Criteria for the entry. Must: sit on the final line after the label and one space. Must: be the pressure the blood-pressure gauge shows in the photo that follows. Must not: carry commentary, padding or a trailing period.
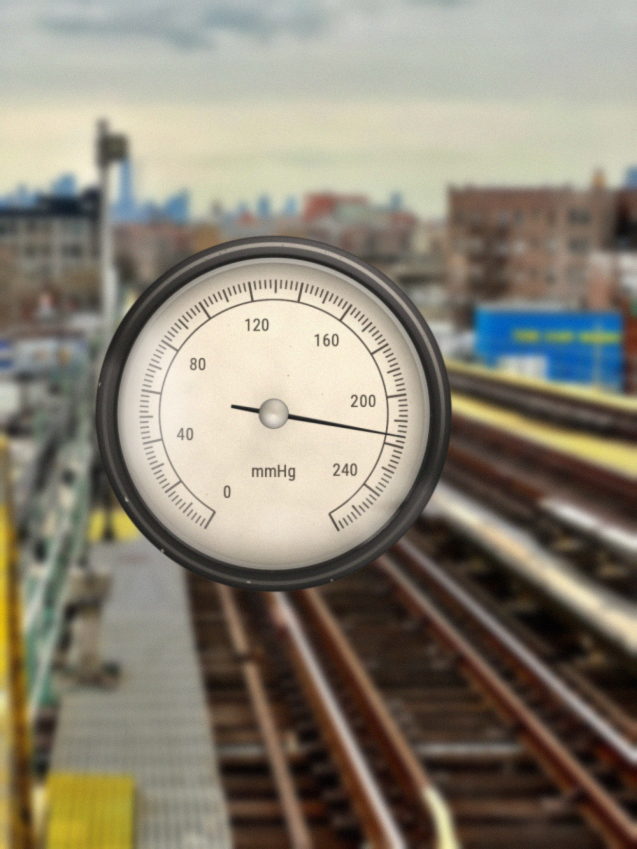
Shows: 216 mmHg
